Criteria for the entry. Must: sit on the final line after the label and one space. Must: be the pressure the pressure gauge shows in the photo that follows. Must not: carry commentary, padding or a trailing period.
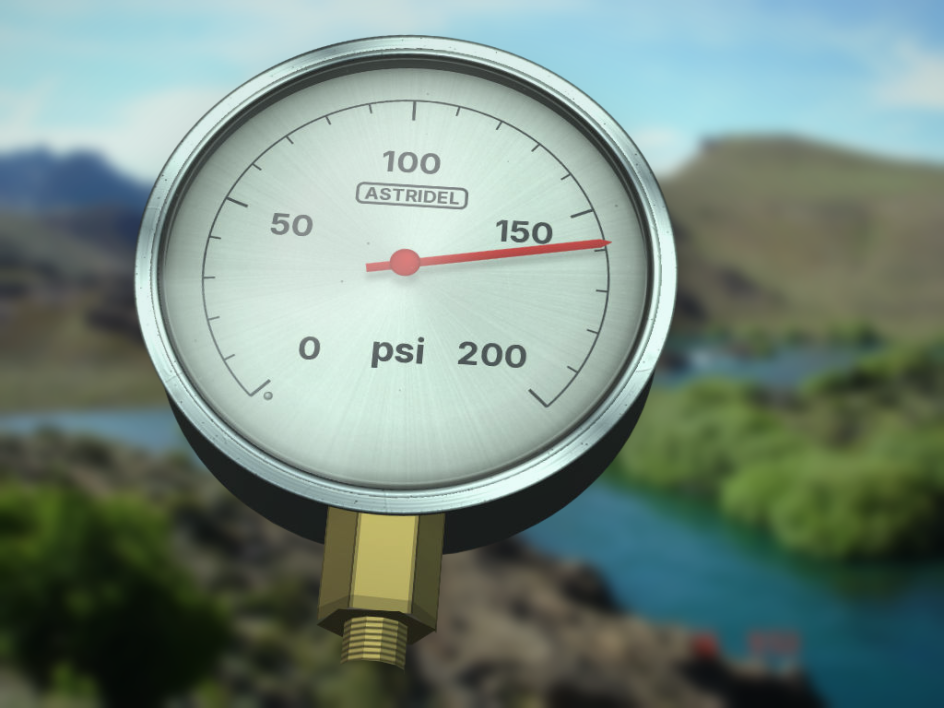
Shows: 160 psi
